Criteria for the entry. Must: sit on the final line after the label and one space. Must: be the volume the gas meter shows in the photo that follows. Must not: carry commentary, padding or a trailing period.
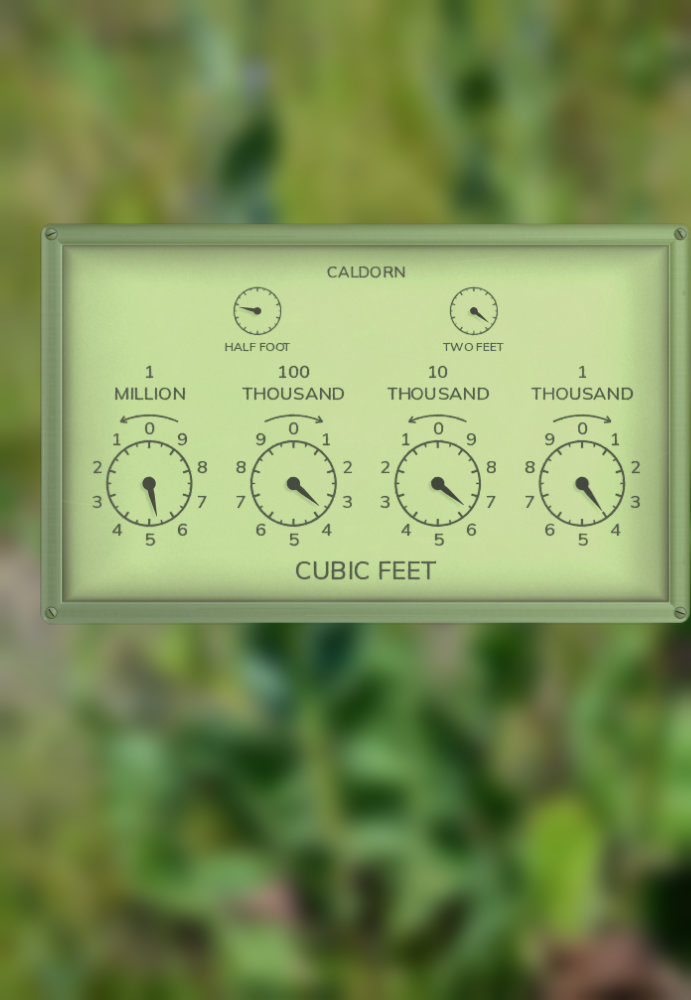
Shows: 536400 ft³
